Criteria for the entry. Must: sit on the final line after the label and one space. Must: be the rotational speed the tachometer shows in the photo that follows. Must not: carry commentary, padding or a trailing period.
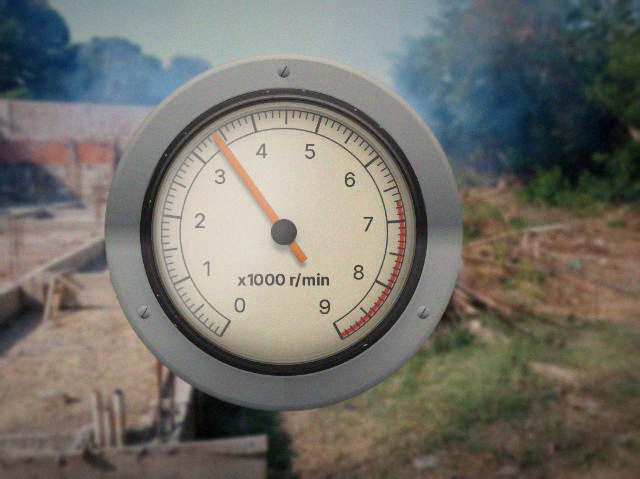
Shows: 3400 rpm
